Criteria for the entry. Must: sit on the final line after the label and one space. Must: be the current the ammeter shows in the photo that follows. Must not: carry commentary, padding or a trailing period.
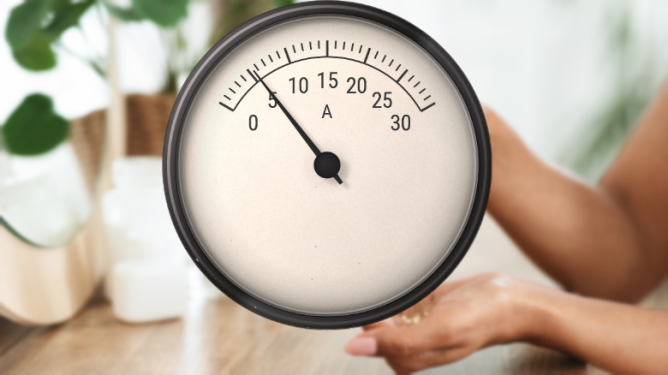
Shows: 5.5 A
